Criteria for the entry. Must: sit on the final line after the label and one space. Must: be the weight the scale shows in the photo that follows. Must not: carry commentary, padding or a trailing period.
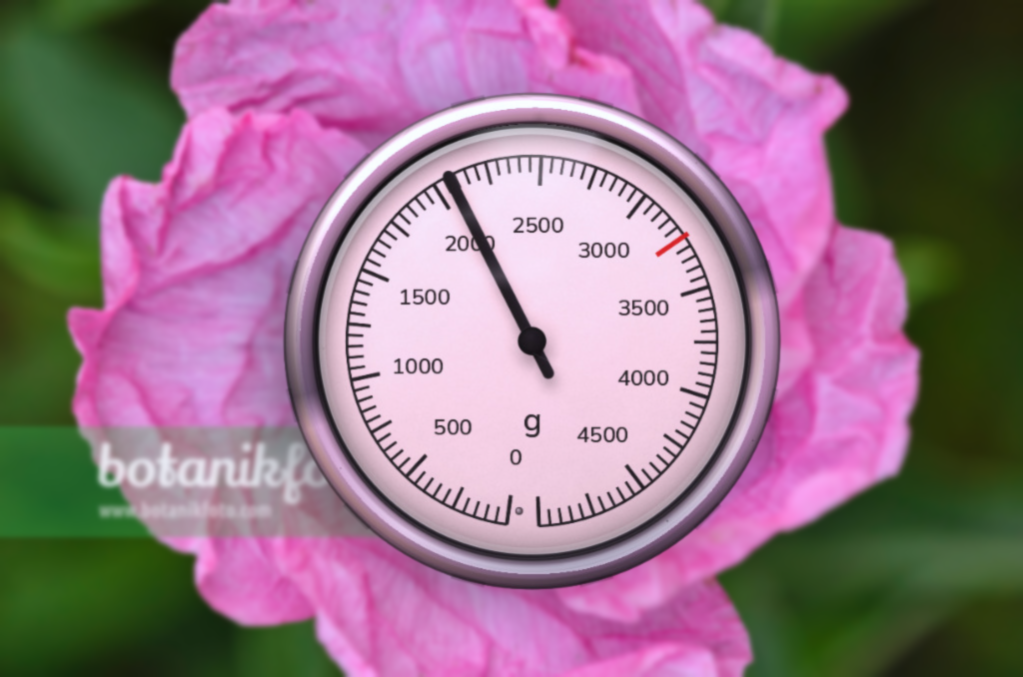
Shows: 2075 g
